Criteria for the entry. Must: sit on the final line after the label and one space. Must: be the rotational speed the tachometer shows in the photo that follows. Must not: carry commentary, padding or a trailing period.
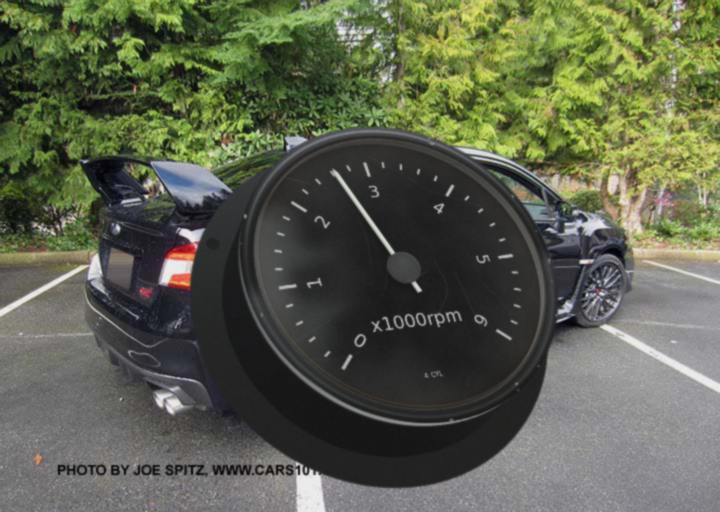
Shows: 2600 rpm
